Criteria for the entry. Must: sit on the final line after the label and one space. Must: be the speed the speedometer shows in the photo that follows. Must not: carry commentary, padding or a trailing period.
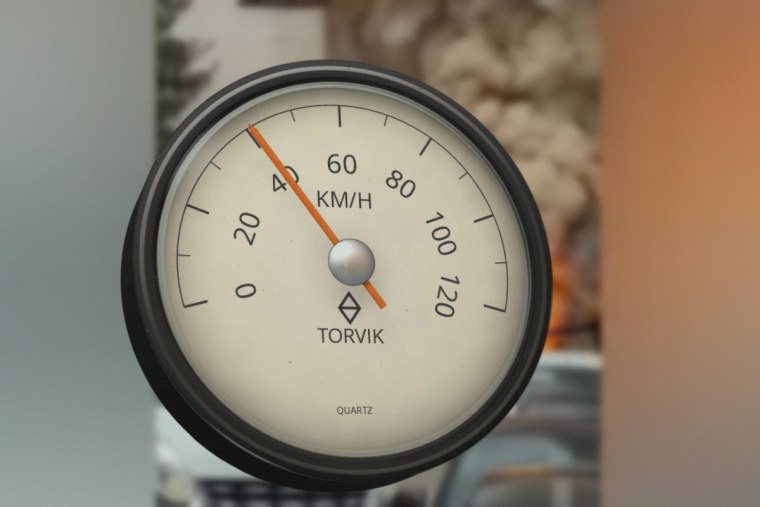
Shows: 40 km/h
